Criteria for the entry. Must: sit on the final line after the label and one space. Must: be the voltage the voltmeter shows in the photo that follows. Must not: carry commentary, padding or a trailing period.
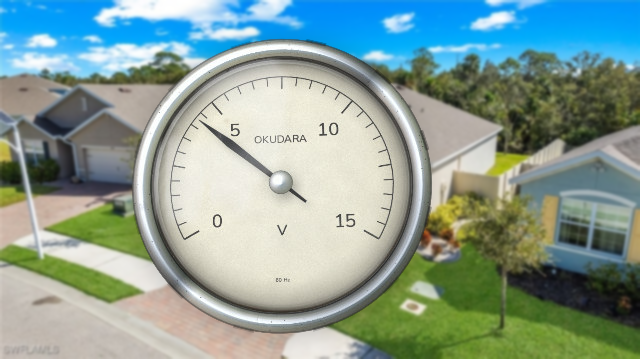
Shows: 4.25 V
